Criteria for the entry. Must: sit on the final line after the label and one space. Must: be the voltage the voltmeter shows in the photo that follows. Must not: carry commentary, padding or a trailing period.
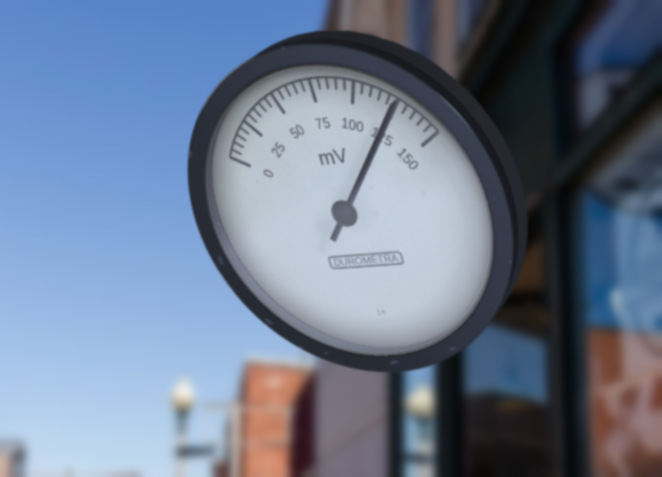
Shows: 125 mV
